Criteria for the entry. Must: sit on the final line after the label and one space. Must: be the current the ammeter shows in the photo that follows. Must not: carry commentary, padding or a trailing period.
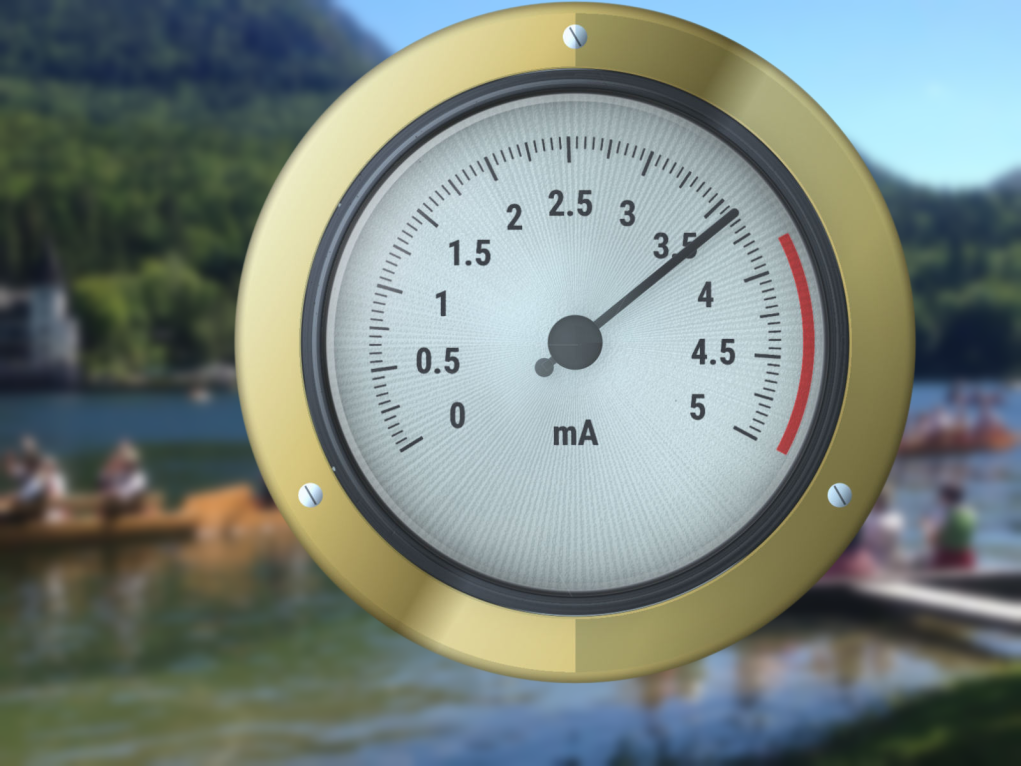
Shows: 3.6 mA
